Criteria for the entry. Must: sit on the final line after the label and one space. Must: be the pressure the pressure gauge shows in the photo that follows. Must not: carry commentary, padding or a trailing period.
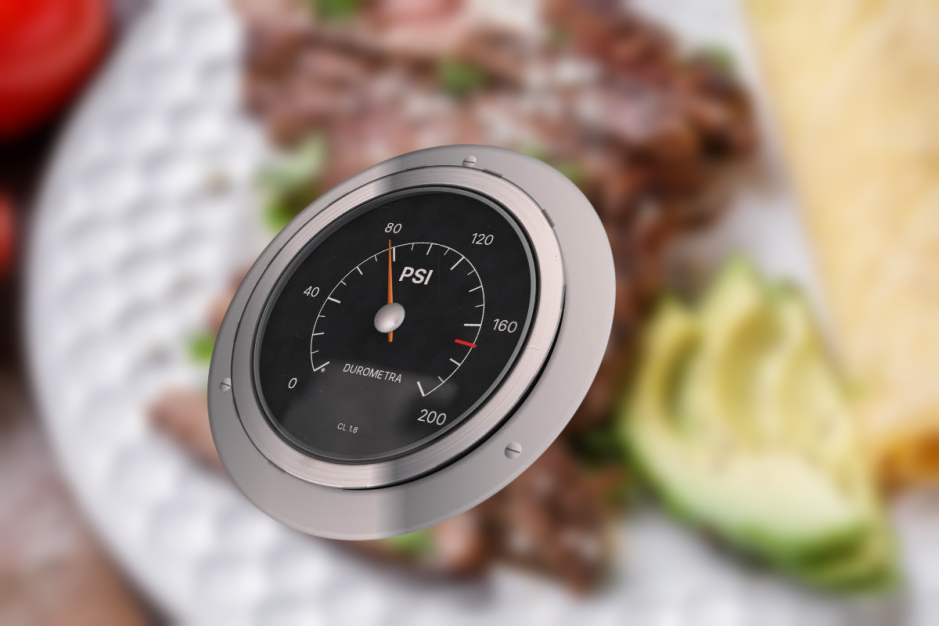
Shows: 80 psi
